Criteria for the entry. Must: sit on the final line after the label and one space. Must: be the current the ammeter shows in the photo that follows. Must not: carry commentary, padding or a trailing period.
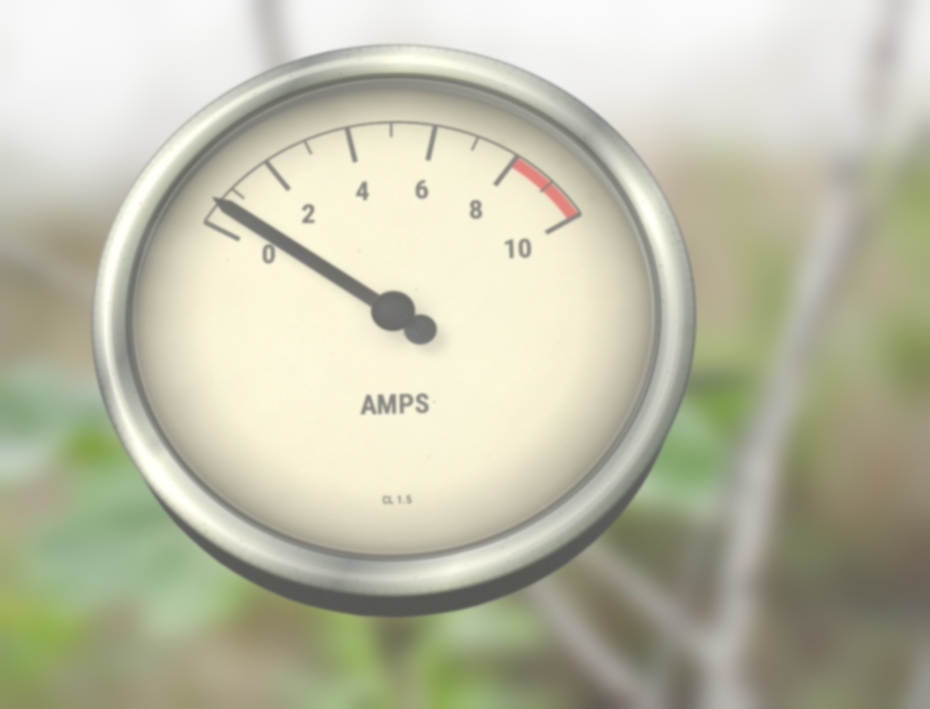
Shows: 0.5 A
